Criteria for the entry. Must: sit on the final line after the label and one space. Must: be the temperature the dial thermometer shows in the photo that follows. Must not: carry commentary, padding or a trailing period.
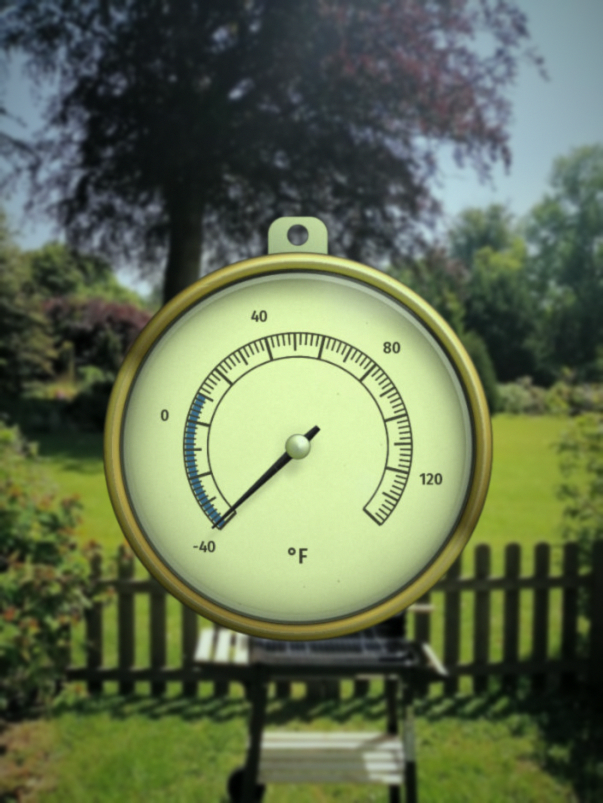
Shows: -38 °F
